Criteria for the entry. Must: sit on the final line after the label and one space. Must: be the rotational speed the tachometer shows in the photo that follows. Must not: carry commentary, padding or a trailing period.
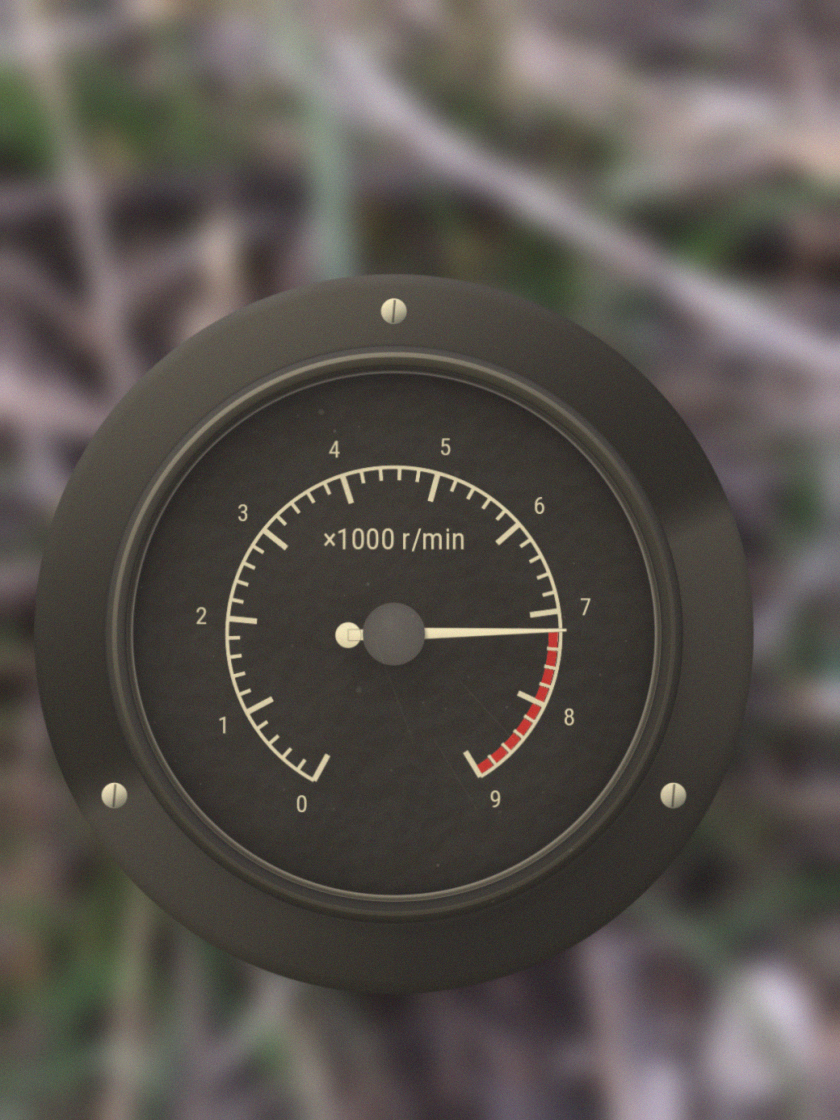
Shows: 7200 rpm
